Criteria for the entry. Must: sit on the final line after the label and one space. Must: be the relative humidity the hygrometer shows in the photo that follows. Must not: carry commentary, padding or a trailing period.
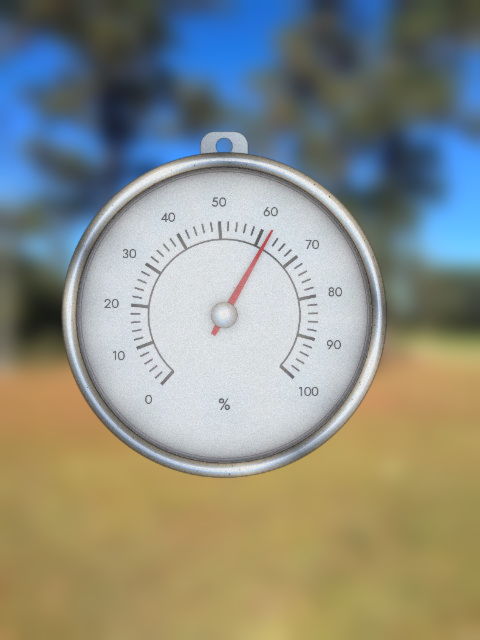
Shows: 62 %
